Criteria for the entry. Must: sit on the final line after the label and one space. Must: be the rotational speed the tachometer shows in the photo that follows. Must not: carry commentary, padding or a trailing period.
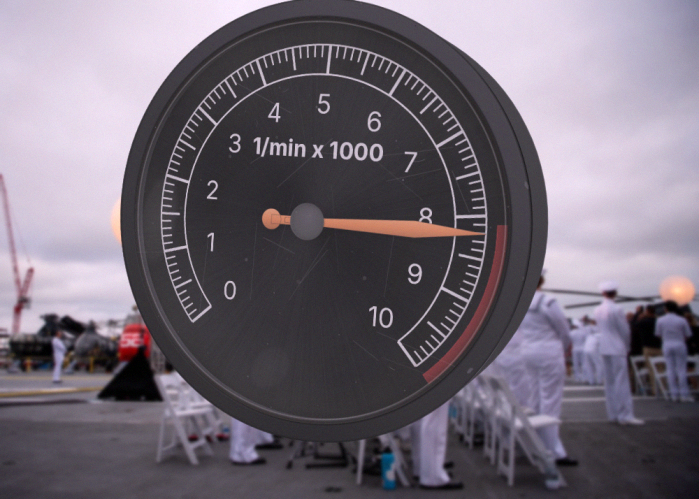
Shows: 8200 rpm
